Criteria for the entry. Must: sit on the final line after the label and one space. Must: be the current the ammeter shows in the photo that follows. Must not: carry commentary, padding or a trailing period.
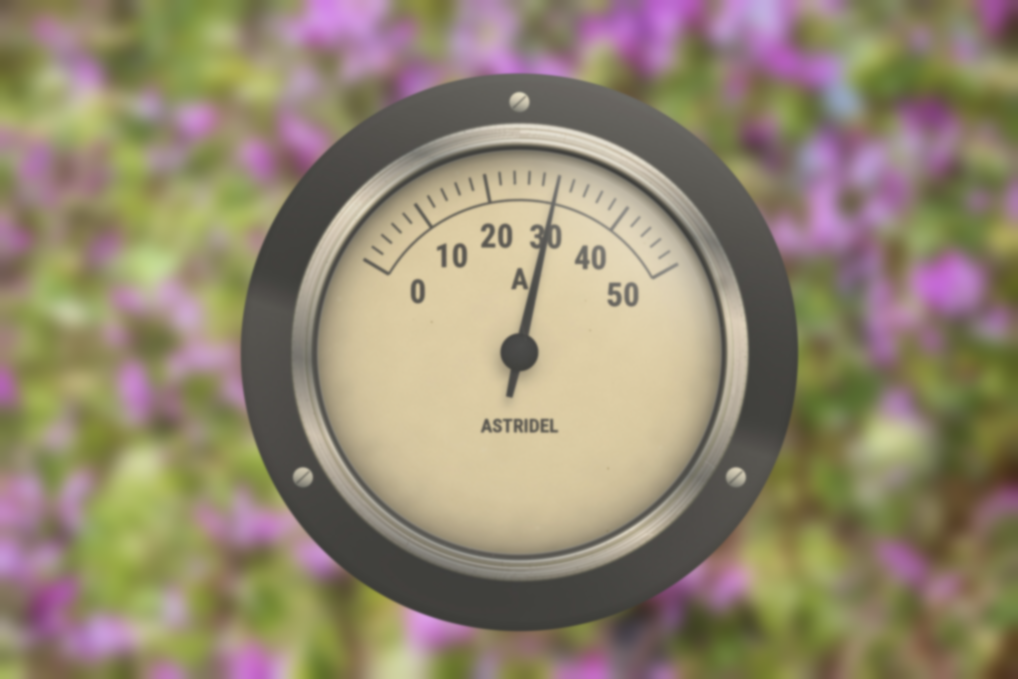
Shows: 30 A
